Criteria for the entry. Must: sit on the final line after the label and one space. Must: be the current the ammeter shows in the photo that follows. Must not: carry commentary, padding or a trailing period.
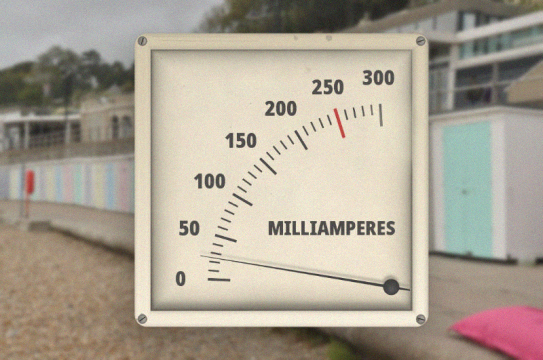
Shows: 25 mA
